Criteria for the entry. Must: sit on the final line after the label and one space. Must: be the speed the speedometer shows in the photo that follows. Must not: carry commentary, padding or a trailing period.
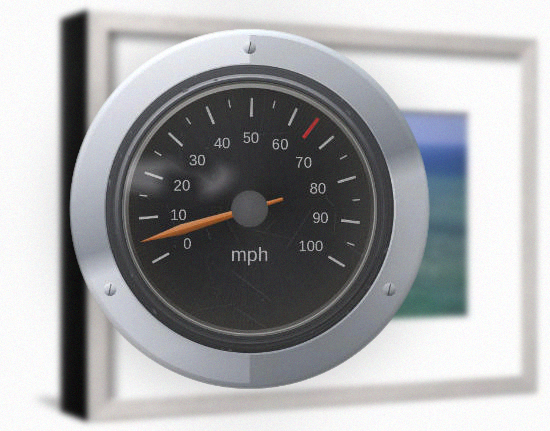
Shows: 5 mph
